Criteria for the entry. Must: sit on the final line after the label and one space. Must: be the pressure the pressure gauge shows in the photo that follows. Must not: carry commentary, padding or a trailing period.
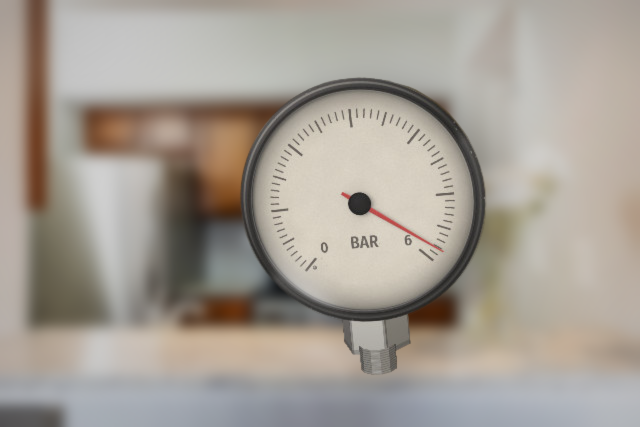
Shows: 5.8 bar
